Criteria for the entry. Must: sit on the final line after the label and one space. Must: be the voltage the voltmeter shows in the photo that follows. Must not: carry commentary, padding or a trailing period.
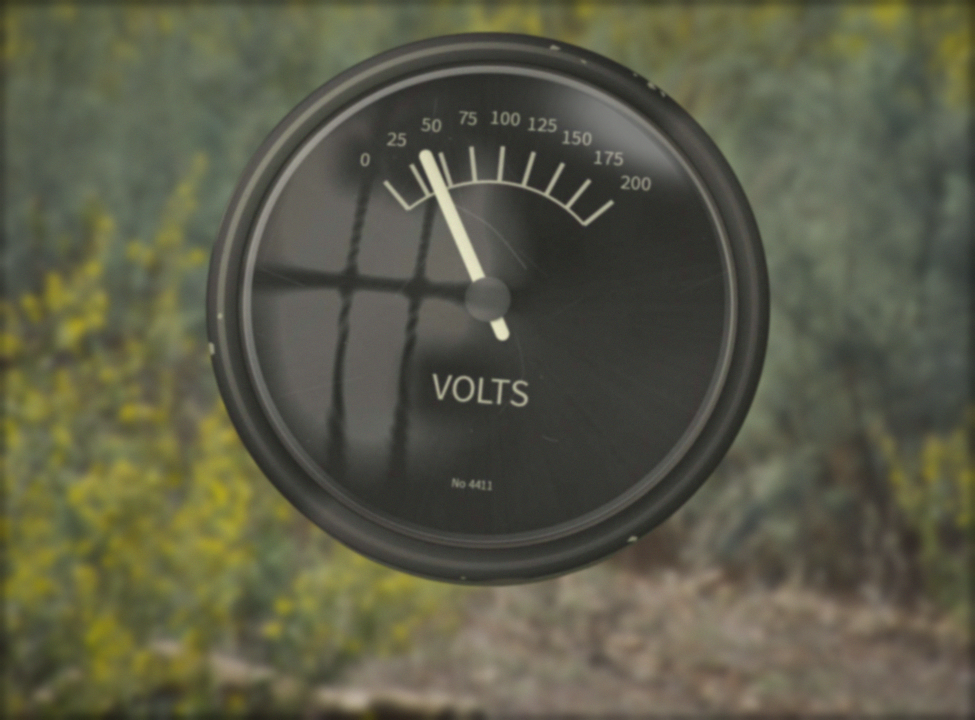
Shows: 37.5 V
